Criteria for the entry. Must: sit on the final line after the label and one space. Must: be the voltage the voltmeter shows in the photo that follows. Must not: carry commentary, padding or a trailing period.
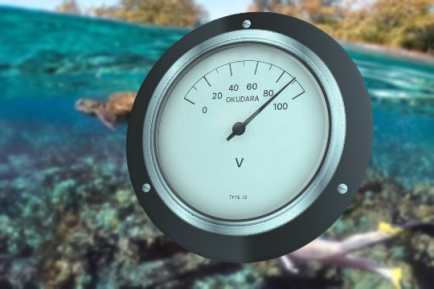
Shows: 90 V
